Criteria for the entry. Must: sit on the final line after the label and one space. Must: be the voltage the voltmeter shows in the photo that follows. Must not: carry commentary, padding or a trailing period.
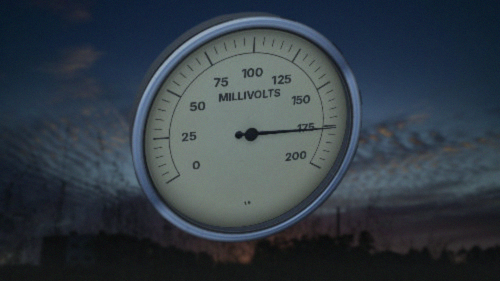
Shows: 175 mV
